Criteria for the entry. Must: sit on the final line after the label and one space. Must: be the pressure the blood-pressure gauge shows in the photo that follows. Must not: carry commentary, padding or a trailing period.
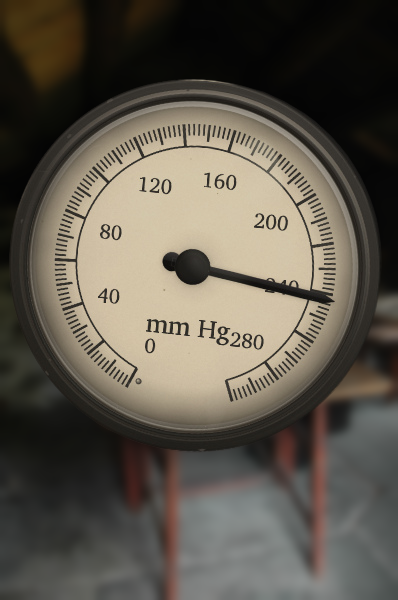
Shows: 242 mmHg
